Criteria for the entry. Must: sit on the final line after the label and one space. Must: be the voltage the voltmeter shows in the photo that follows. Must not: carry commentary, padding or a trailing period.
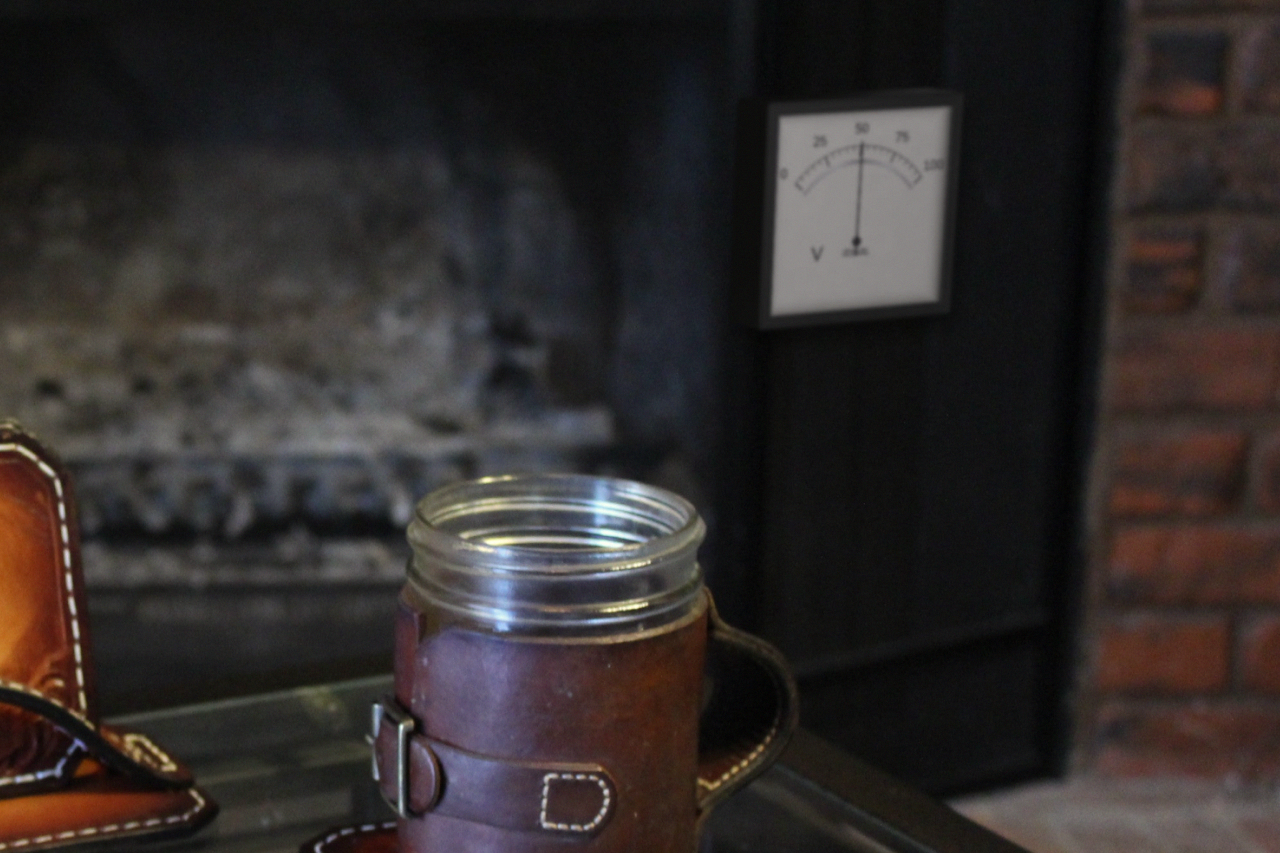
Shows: 50 V
